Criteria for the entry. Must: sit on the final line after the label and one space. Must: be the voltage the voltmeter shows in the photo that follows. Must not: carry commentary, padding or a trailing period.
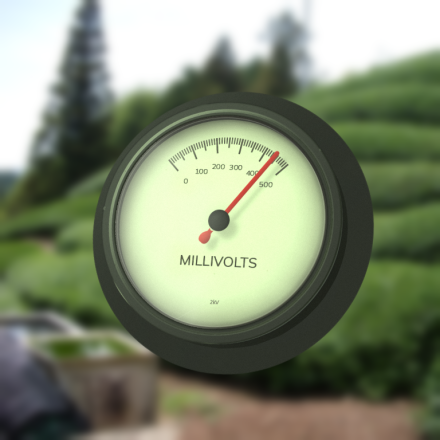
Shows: 450 mV
